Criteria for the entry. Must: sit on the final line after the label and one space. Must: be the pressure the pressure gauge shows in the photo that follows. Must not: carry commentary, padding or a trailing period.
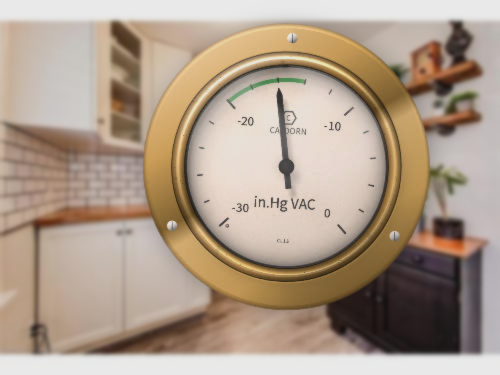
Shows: -16 inHg
